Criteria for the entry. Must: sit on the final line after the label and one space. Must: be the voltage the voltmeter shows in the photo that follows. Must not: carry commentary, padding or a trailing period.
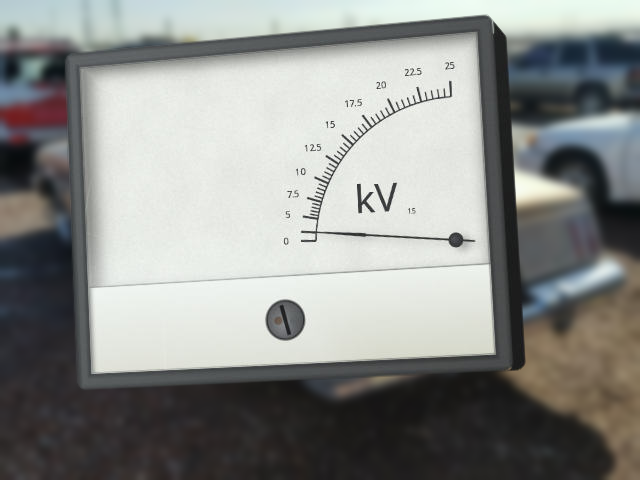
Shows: 2.5 kV
